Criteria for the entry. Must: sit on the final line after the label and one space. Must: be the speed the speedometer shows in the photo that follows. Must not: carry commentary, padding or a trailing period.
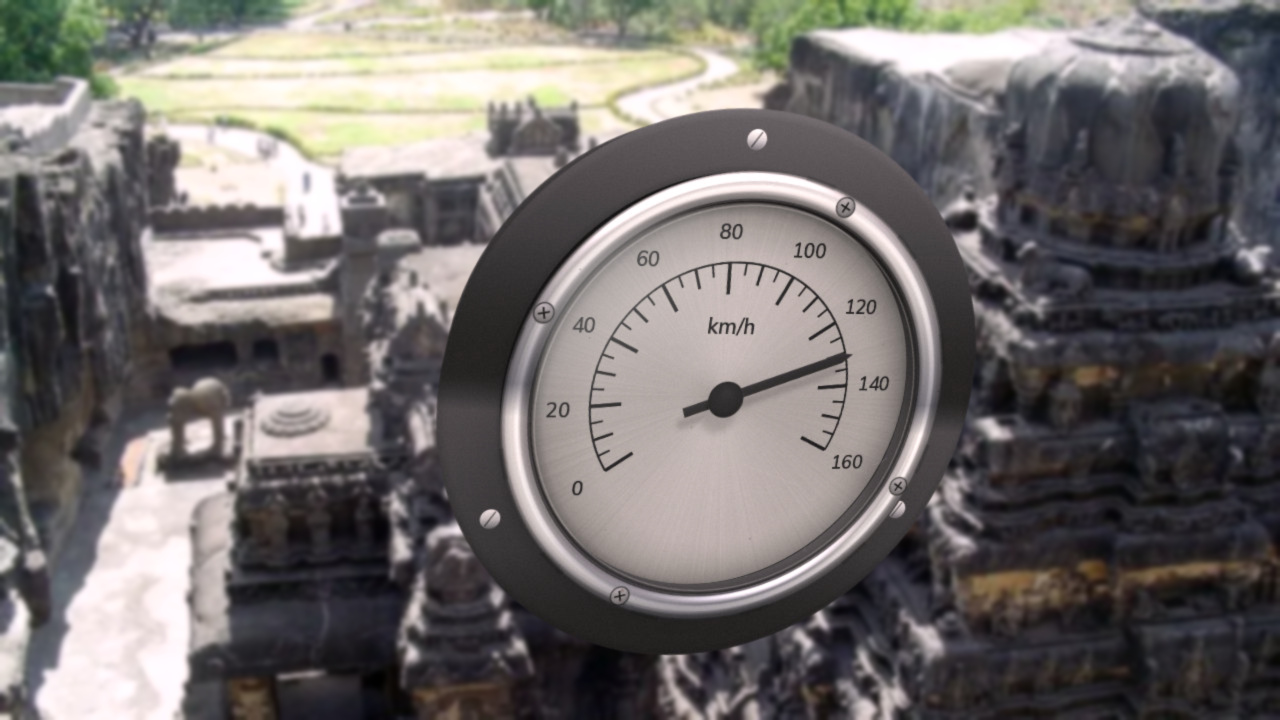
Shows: 130 km/h
